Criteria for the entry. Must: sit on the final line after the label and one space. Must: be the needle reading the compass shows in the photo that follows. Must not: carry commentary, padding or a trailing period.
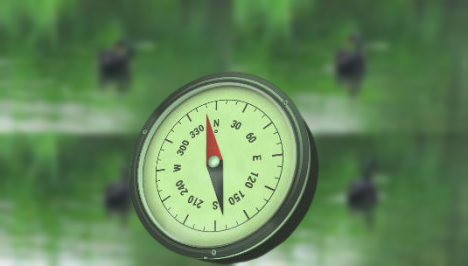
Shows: 350 °
